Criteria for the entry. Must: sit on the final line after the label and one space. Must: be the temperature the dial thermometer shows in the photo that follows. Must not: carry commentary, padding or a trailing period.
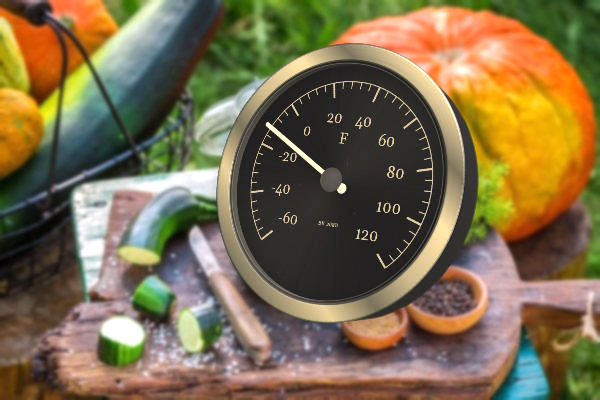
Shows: -12 °F
